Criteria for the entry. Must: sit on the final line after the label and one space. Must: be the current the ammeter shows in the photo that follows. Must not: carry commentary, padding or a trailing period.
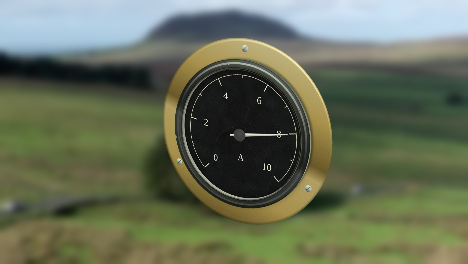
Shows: 8 A
